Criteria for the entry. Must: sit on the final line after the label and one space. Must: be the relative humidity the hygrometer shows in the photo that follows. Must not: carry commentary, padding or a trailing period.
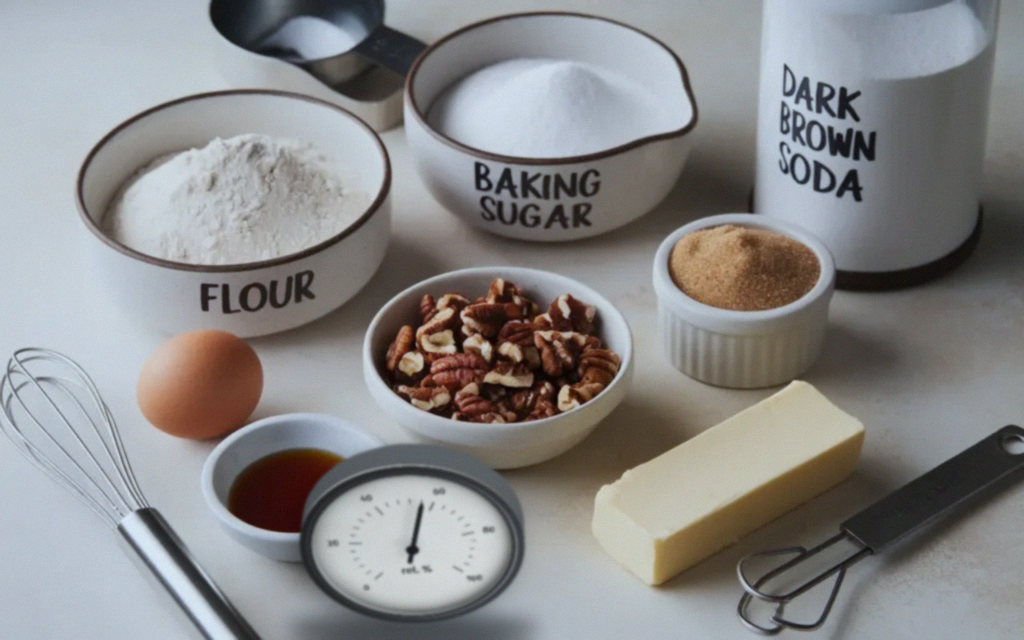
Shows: 56 %
